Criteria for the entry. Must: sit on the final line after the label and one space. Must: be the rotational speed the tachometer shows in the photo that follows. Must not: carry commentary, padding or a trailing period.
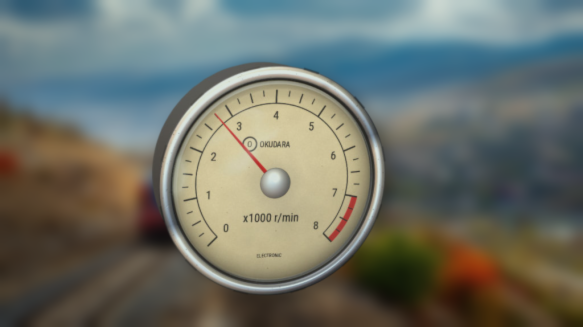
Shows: 2750 rpm
